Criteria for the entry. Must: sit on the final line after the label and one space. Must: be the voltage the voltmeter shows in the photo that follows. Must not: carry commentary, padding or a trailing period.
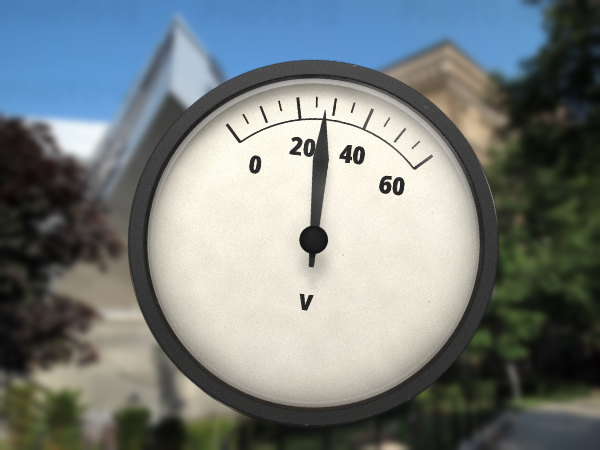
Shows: 27.5 V
